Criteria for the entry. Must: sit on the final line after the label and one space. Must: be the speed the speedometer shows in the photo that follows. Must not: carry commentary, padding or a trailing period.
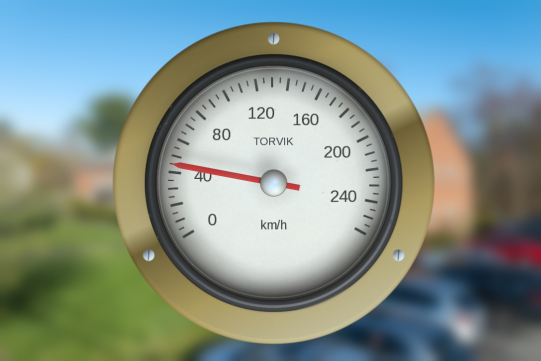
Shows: 45 km/h
